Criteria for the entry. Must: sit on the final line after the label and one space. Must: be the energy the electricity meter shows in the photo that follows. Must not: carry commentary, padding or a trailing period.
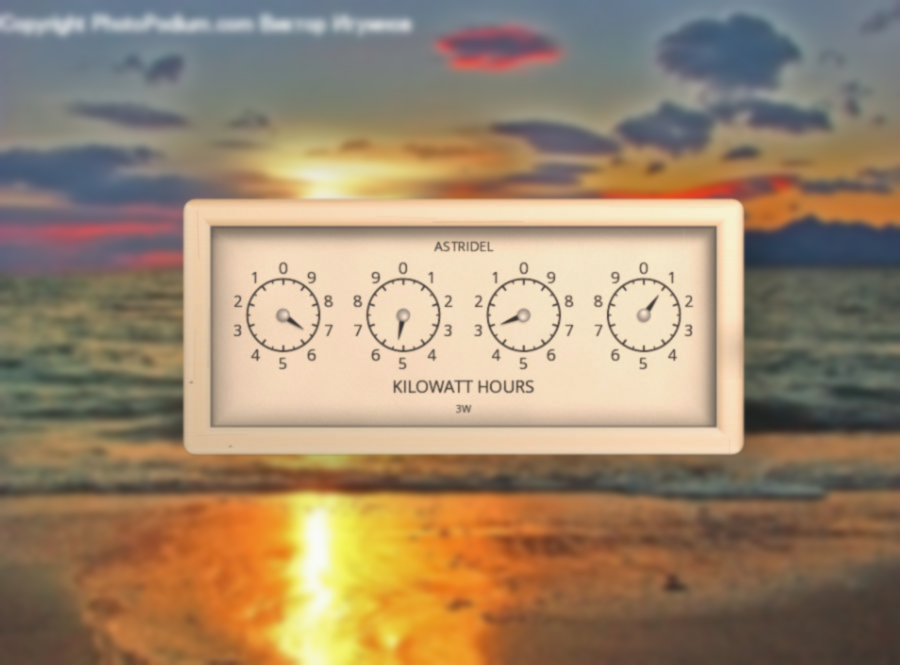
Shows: 6531 kWh
